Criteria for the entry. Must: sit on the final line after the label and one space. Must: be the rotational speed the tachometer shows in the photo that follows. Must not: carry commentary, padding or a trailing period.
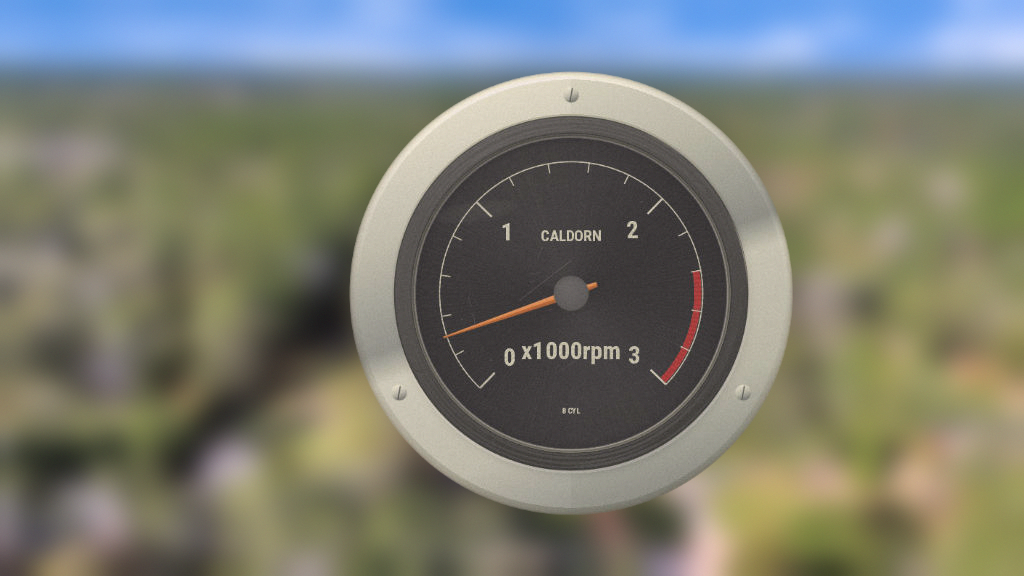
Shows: 300 rpm
